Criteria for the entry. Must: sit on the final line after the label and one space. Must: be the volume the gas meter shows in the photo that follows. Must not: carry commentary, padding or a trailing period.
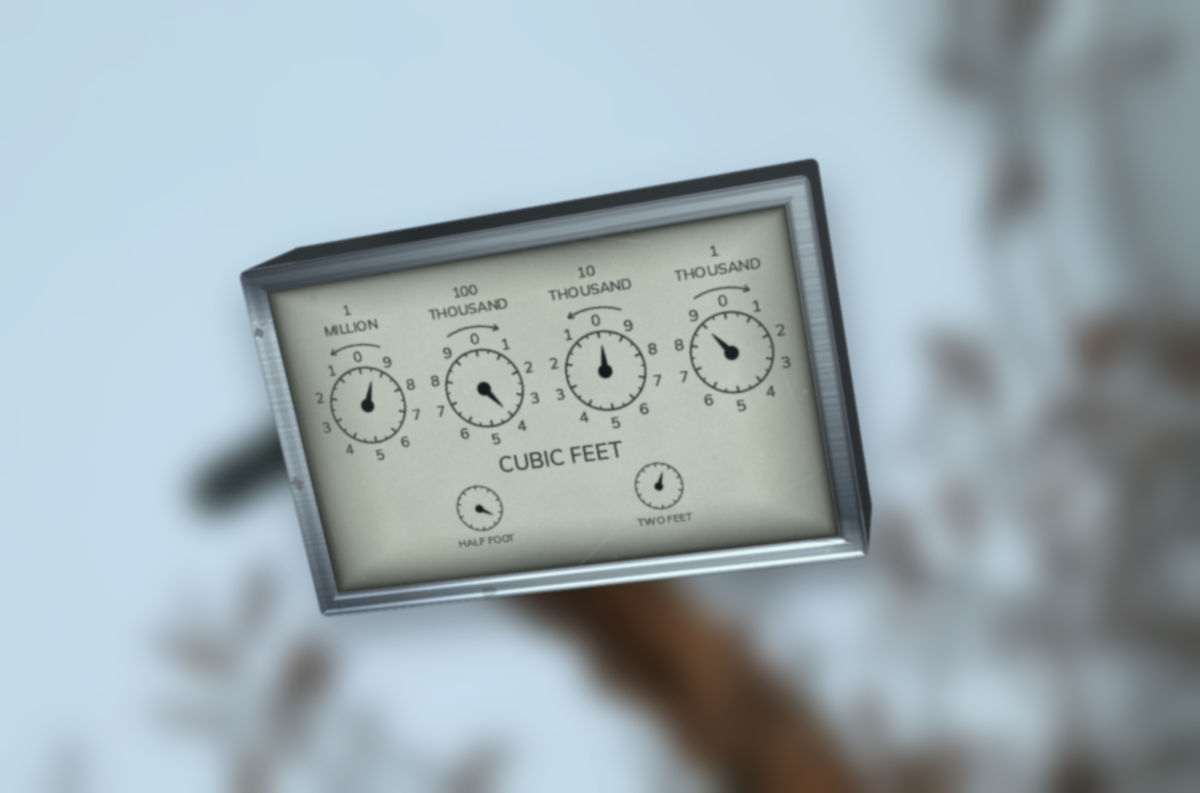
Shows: 939900 ft³
